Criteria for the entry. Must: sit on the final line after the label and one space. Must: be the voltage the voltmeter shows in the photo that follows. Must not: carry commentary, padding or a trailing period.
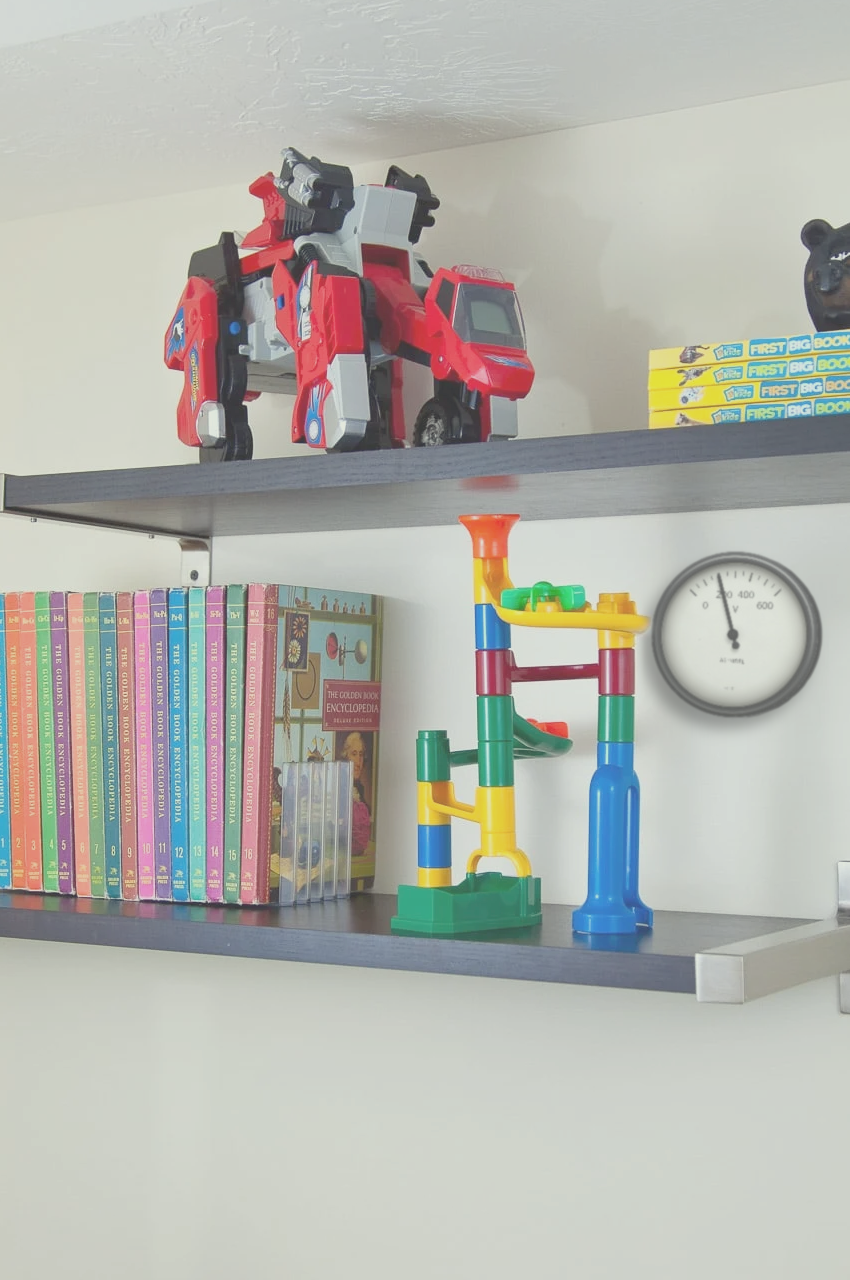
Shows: 200 V
